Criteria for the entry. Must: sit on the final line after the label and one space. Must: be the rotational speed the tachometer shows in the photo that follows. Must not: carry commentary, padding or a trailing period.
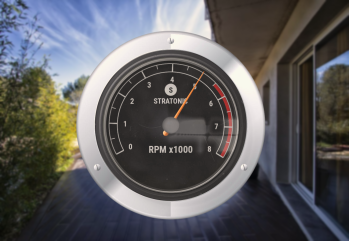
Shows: 5000 rpm
